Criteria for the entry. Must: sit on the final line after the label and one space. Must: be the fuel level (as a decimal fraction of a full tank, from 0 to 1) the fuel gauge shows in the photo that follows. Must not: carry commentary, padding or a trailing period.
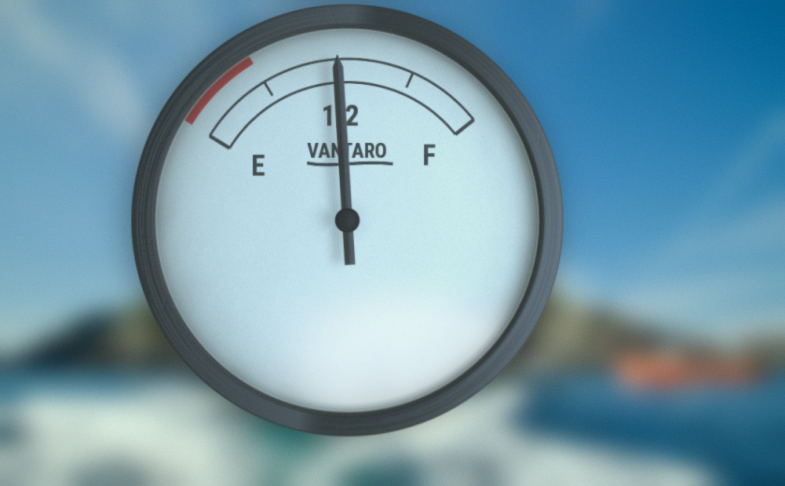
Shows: 0.5
